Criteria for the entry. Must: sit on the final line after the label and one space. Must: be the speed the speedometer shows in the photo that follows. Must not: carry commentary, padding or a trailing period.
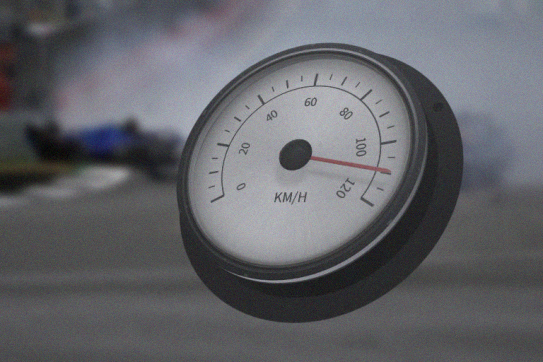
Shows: 110 km/h
